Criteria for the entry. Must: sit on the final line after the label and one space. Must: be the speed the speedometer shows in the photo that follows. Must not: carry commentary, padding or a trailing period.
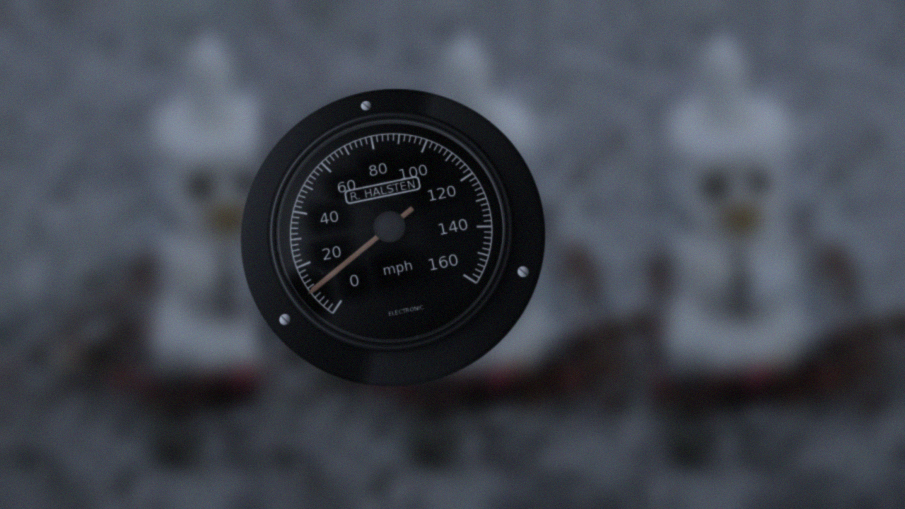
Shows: 10 mph
